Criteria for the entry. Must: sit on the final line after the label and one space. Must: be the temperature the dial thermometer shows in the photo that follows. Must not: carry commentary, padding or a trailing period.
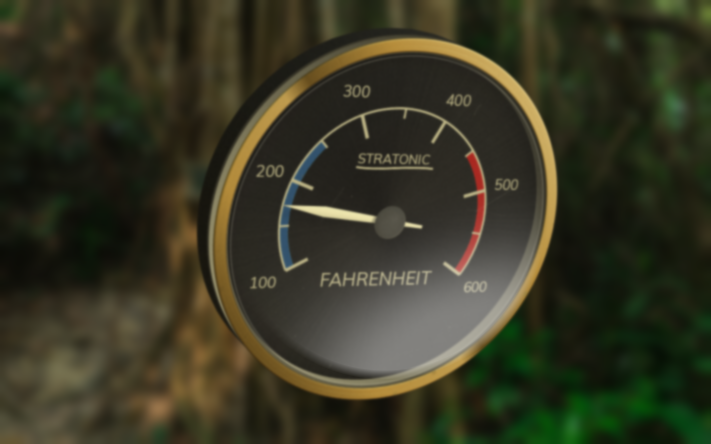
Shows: 175 °F
